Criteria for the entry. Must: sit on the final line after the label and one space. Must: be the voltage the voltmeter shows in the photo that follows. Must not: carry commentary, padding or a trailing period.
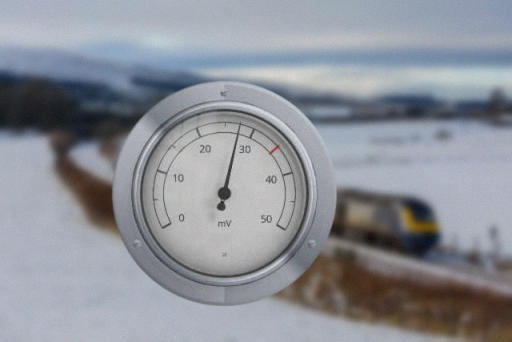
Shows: 27.5 mV
